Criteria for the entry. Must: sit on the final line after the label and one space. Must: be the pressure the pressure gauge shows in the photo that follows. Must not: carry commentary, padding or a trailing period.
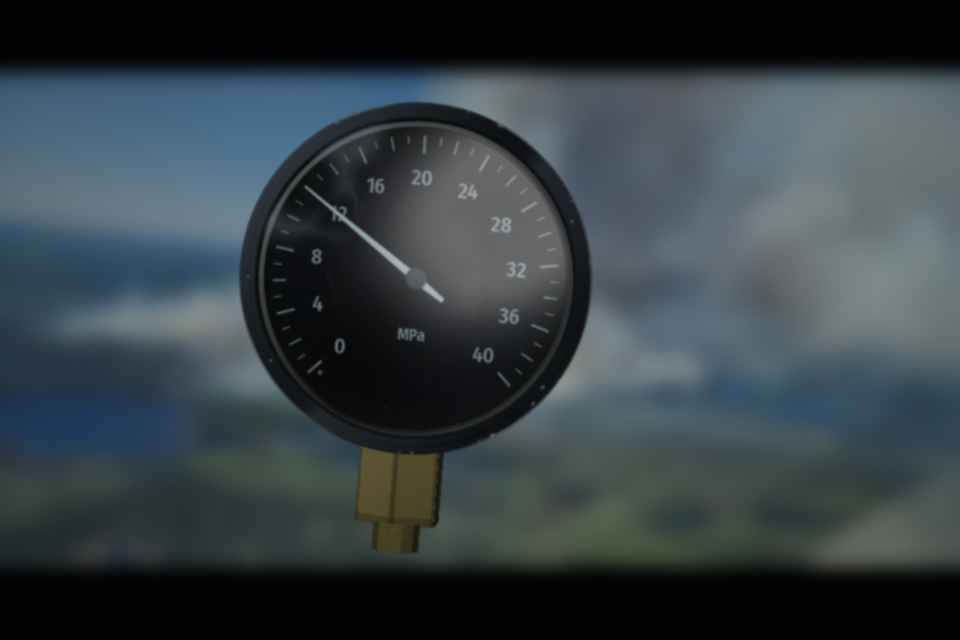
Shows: 12 MPa
